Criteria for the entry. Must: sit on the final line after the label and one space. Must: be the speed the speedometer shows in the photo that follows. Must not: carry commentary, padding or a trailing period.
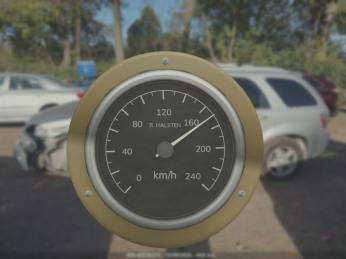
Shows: 170 km/h
